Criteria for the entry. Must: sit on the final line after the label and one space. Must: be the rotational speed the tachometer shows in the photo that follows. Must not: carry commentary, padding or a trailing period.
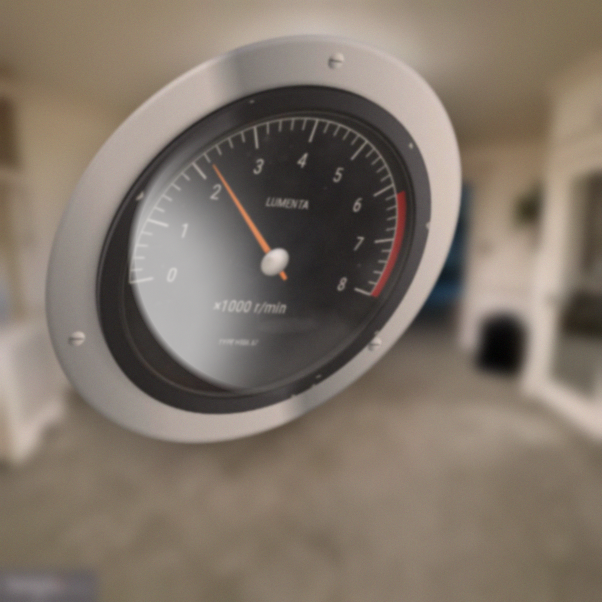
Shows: 2200 rpm
